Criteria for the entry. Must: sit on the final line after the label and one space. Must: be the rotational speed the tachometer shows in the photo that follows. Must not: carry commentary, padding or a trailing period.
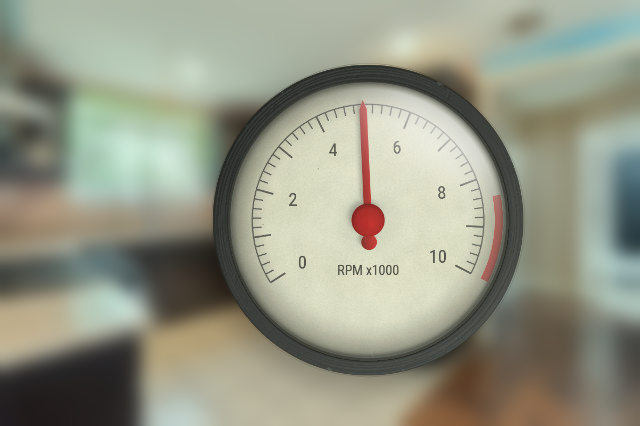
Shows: 5000 rpm
